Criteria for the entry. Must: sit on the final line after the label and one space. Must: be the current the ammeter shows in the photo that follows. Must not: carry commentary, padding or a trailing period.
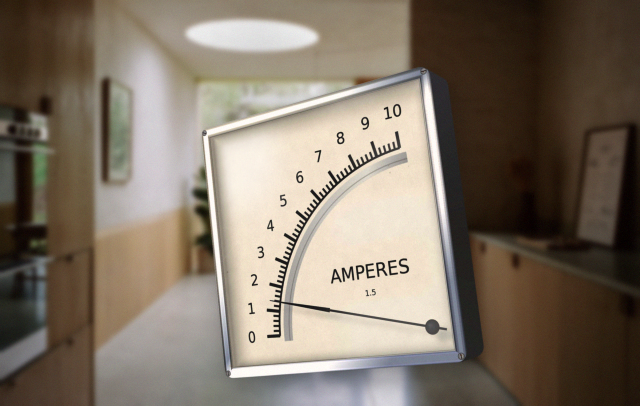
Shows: 1.4 A
